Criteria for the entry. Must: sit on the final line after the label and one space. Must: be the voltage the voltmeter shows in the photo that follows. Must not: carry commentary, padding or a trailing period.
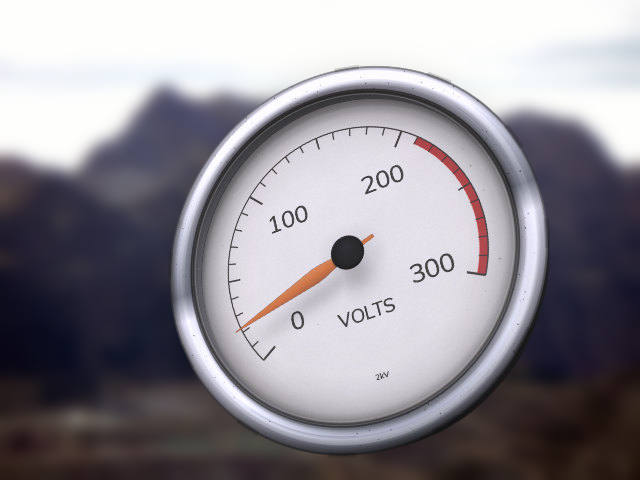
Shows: 20 V
